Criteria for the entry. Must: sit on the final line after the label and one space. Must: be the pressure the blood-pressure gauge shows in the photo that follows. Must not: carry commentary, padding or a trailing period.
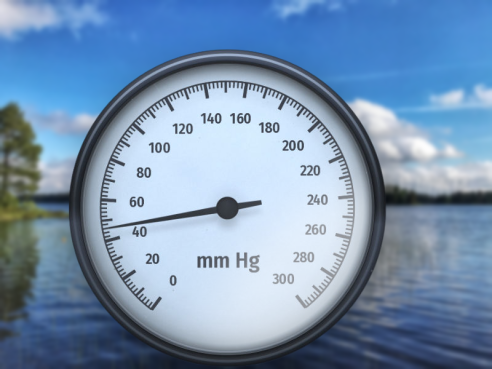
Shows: 46 mmHg
